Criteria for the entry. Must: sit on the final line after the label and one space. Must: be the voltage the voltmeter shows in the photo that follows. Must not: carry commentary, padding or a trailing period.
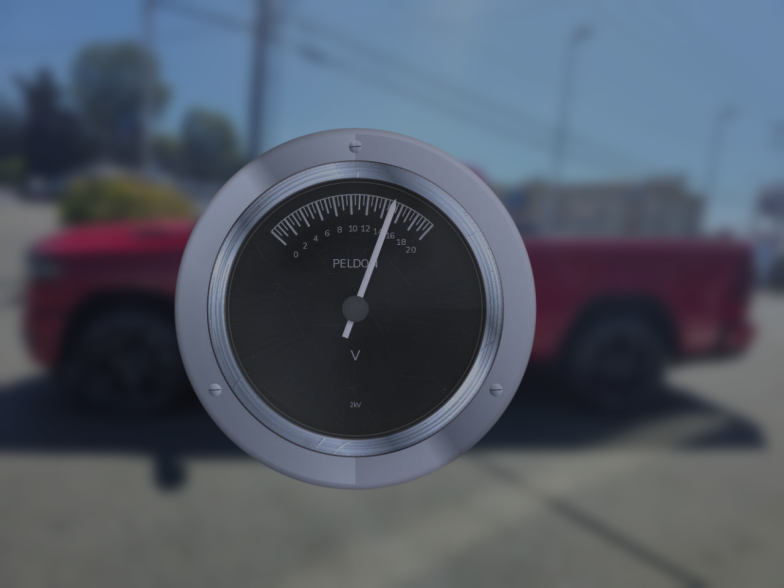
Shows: 15 V
